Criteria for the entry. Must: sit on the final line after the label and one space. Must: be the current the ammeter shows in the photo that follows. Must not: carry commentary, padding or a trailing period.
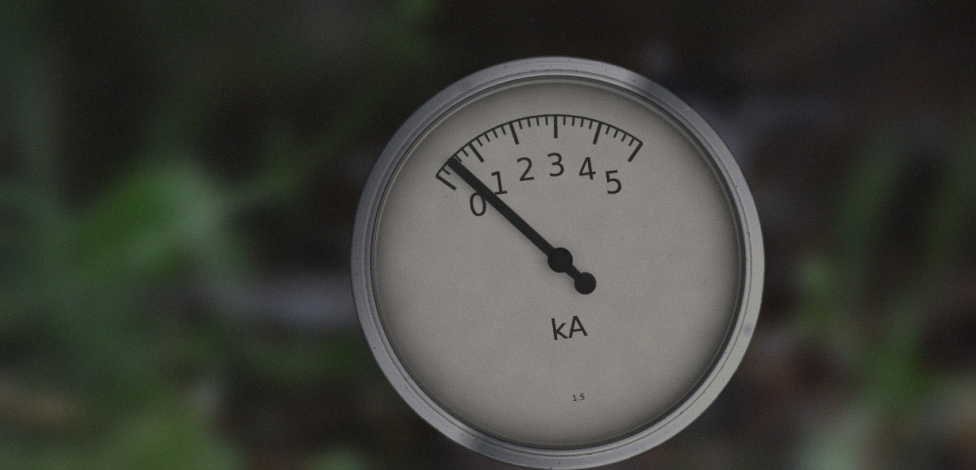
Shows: 0.4 kA
